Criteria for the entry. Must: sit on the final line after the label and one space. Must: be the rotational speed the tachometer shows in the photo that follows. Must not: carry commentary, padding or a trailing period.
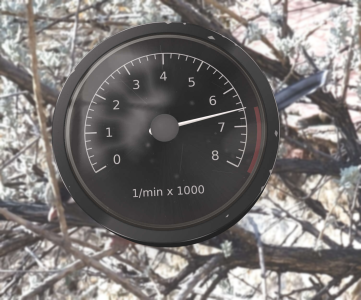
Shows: 6600 rpm
